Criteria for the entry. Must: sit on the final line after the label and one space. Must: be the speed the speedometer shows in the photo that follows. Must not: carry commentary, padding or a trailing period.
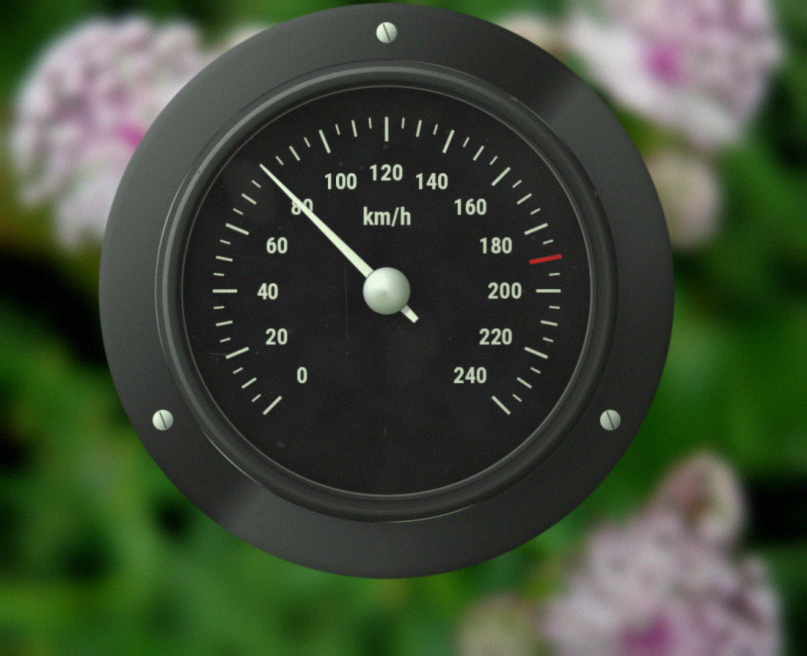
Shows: 80 km/h
